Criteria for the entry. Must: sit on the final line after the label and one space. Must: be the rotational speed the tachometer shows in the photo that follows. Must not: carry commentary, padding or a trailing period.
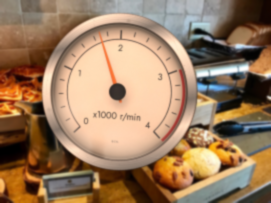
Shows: 1700 rpm
